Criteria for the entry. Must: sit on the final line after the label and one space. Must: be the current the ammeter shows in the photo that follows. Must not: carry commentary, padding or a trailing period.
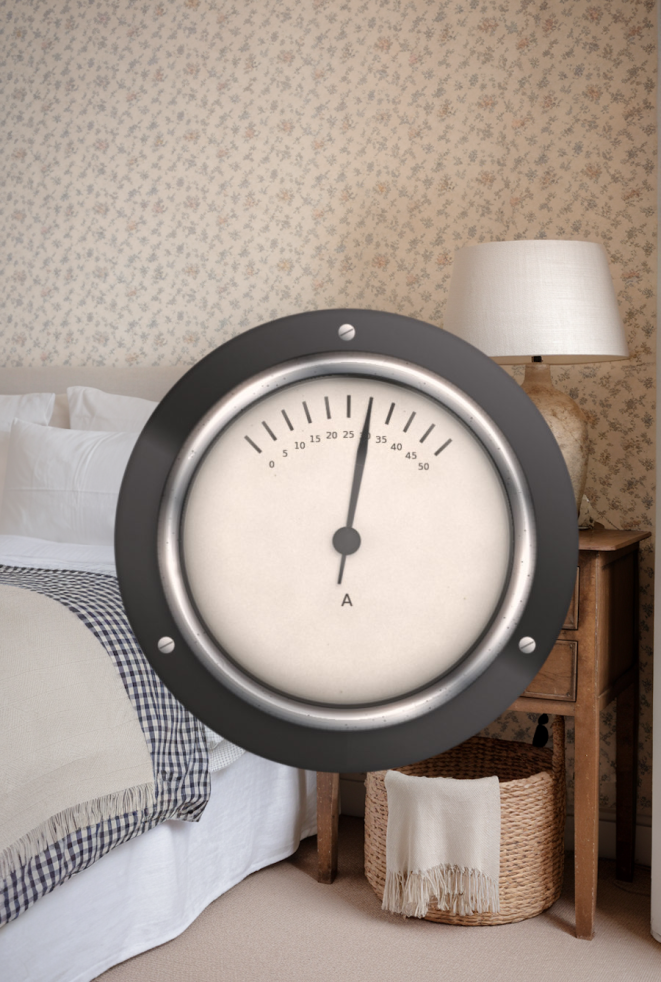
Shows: 30 A
